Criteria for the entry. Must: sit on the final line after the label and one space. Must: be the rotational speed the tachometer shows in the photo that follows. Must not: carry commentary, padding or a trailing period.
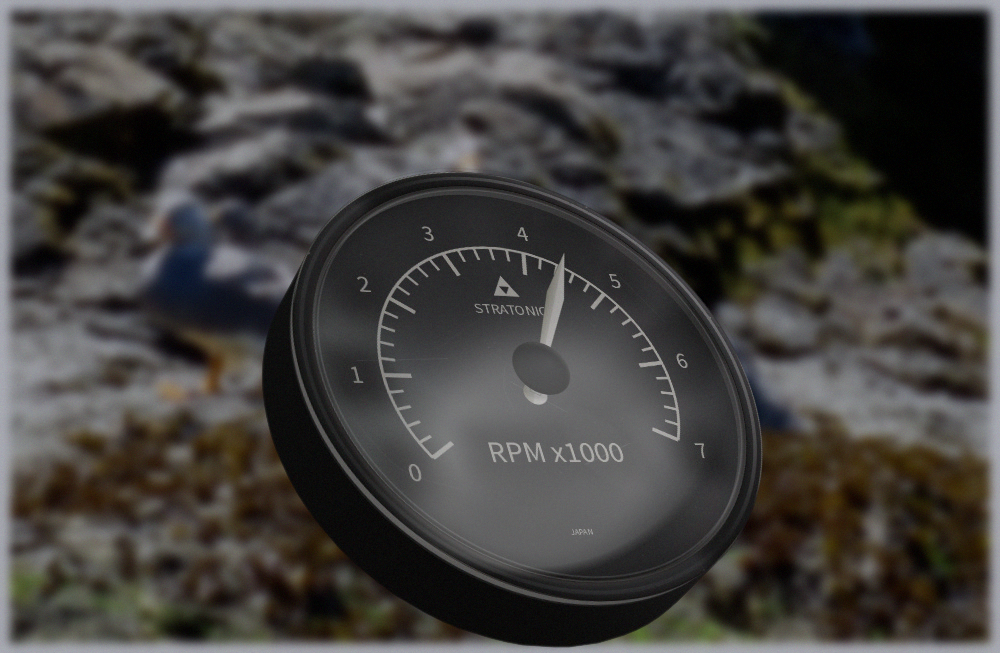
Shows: 4400 rpm
